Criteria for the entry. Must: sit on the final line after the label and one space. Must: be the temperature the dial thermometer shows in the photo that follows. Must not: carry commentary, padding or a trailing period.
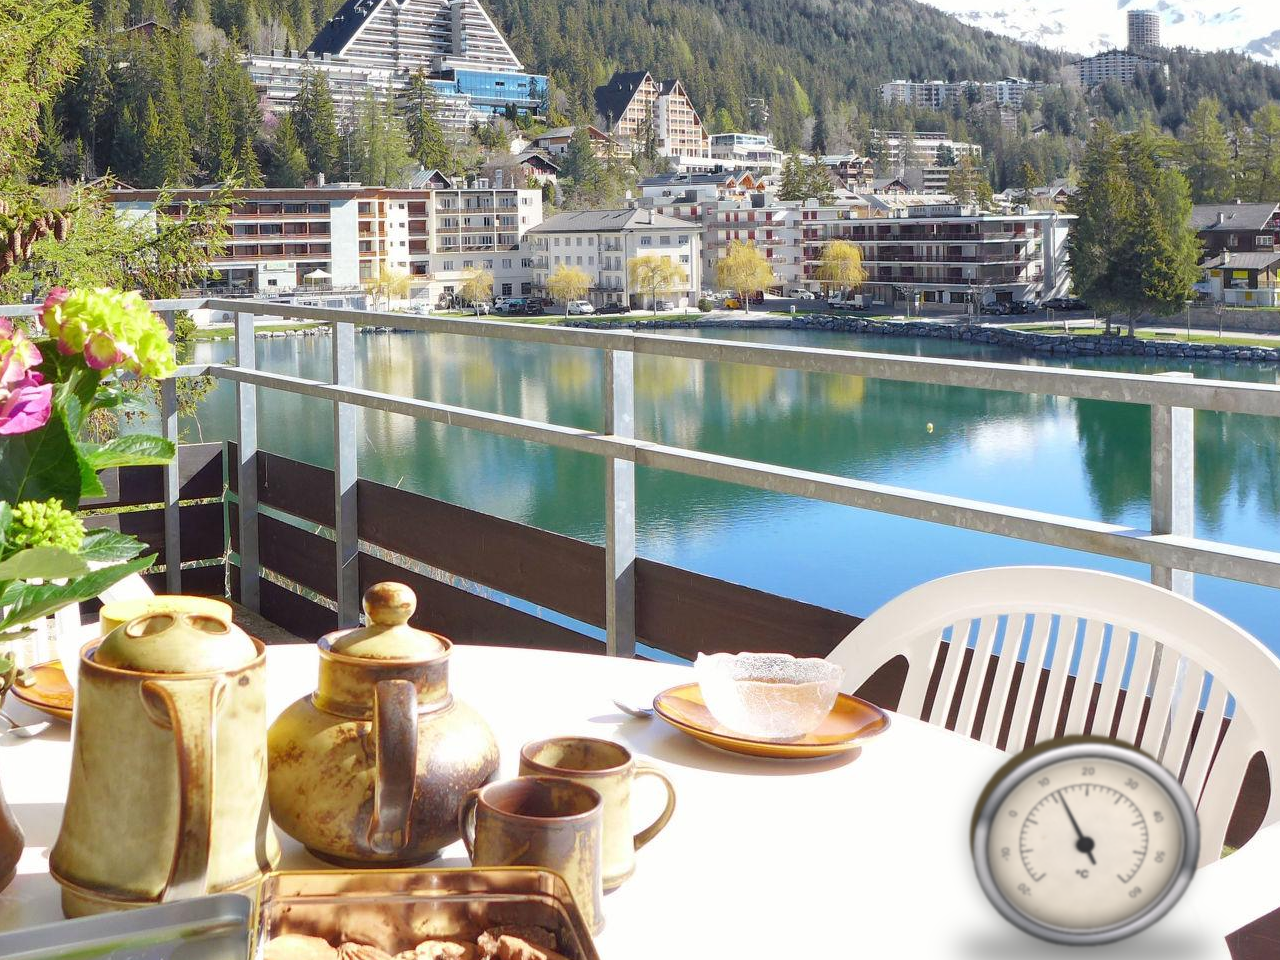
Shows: 12 °C
